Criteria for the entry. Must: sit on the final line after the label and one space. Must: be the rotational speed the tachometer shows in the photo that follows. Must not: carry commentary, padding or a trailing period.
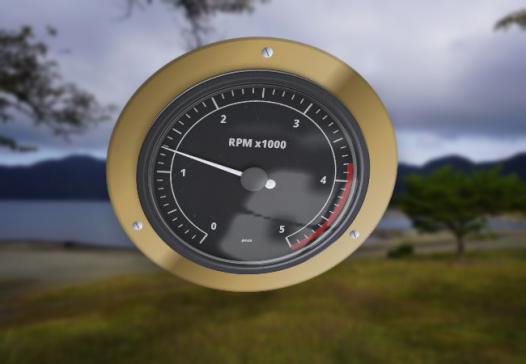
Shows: 1300 rpm
